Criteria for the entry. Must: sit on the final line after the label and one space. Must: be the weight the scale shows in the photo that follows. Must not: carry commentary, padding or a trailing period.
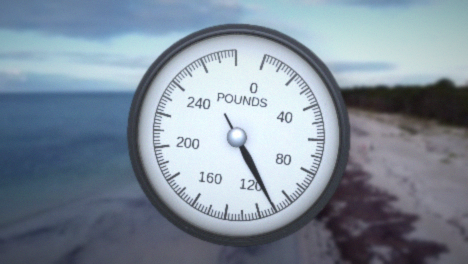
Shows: 110 lb
